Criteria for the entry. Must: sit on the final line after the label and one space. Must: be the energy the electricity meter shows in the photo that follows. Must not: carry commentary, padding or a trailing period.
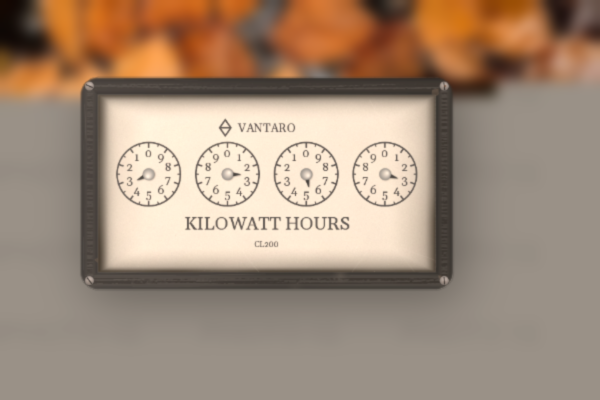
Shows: 3253 kWh
